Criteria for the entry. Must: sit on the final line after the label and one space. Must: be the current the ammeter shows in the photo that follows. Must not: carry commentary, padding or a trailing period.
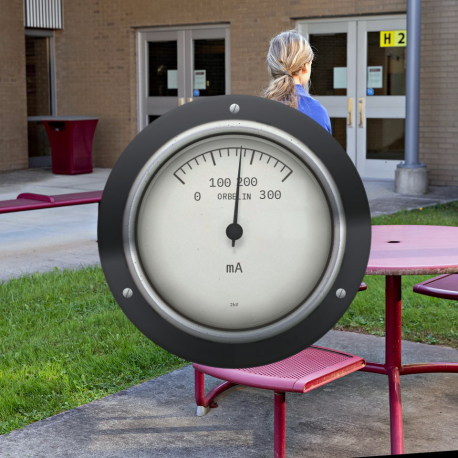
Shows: 170 mA
